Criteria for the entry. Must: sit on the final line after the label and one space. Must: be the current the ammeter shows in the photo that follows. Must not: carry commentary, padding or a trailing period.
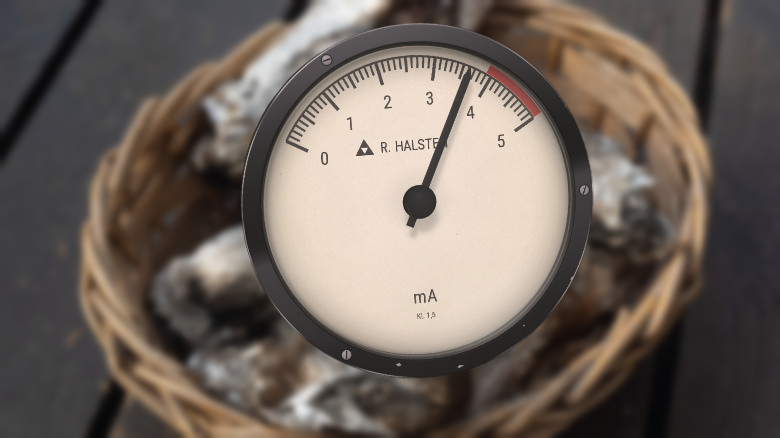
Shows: 3.6 mA
